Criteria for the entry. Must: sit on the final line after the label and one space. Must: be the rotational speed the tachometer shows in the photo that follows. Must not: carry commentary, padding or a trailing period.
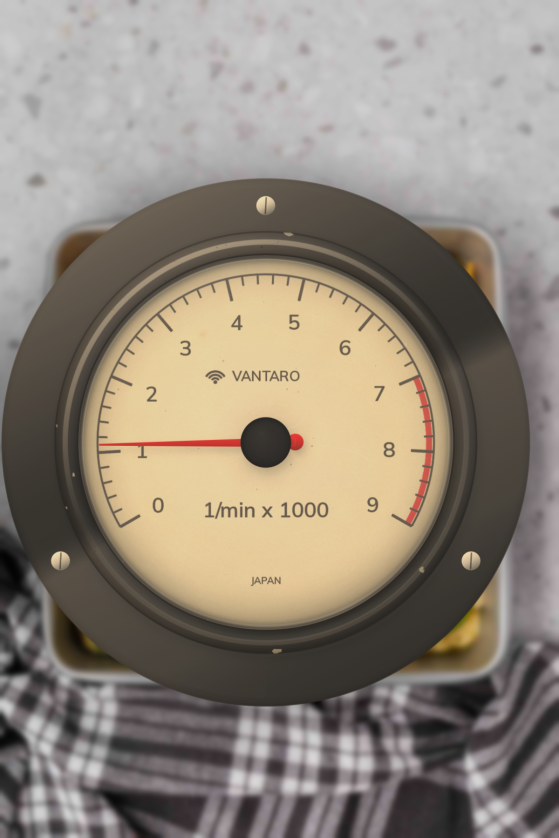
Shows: 1100 rpm
